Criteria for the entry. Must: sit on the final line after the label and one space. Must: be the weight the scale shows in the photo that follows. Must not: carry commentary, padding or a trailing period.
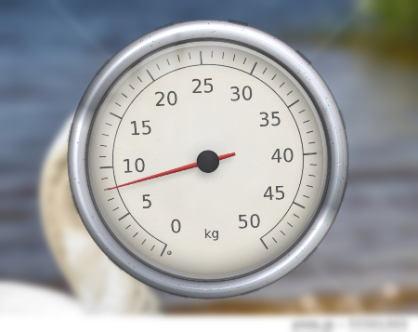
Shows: 8 kg
